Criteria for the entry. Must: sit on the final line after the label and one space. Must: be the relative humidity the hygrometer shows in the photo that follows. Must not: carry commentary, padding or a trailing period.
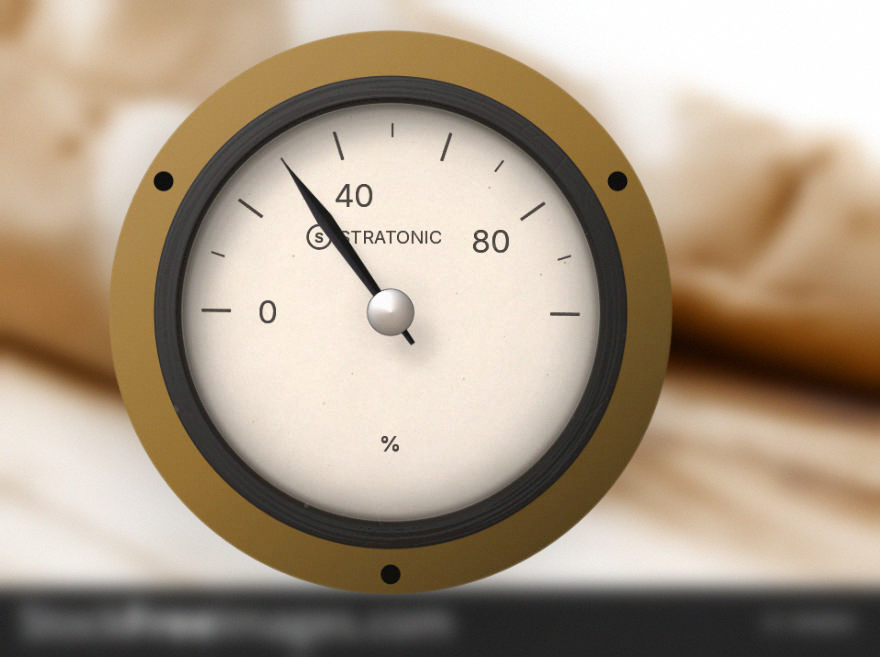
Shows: 30 %
